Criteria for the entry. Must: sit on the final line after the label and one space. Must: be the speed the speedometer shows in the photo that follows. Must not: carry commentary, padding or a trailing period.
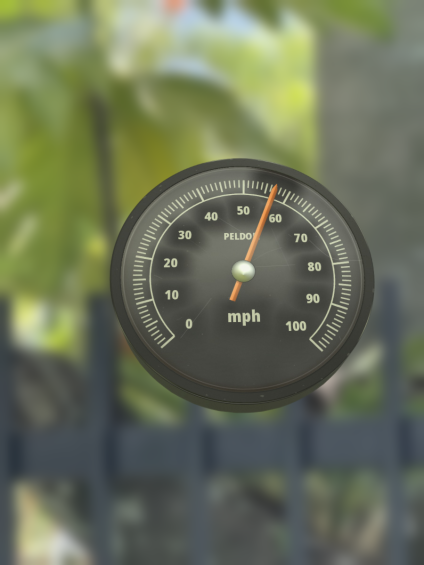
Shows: 57 mph
